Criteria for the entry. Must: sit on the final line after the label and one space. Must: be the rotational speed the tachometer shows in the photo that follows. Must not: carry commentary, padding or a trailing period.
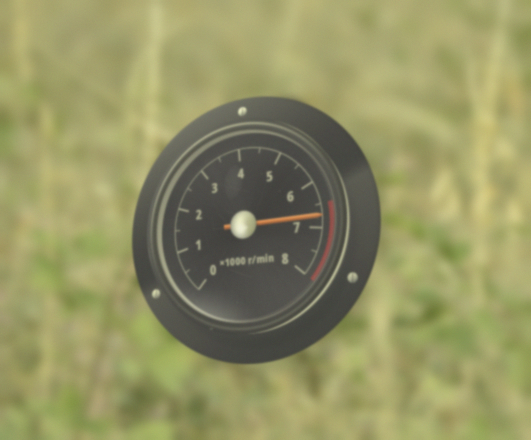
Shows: 6750 rpm
